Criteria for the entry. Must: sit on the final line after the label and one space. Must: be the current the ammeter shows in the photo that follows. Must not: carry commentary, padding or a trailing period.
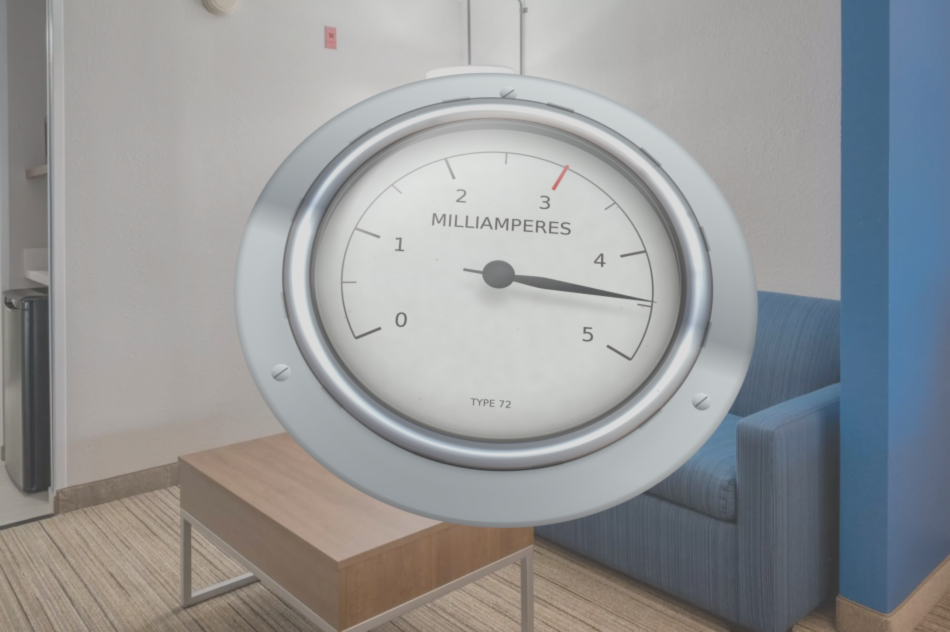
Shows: 4.5 mA
